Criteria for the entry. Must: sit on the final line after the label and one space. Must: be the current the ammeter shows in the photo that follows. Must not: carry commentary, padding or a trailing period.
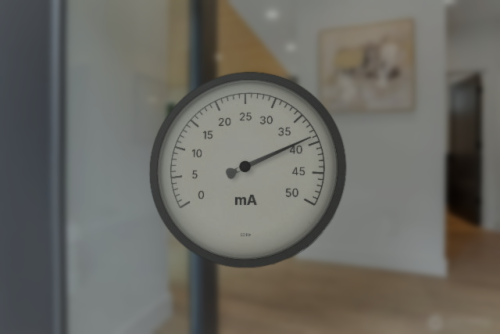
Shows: 39 mA
